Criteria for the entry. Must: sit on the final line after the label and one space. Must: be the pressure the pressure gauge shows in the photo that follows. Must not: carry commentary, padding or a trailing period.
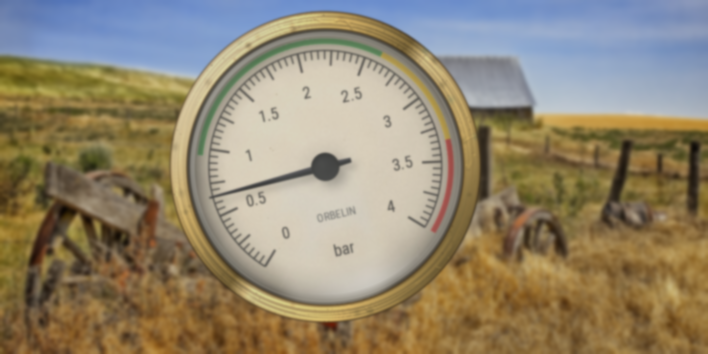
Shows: 0.65 bar
